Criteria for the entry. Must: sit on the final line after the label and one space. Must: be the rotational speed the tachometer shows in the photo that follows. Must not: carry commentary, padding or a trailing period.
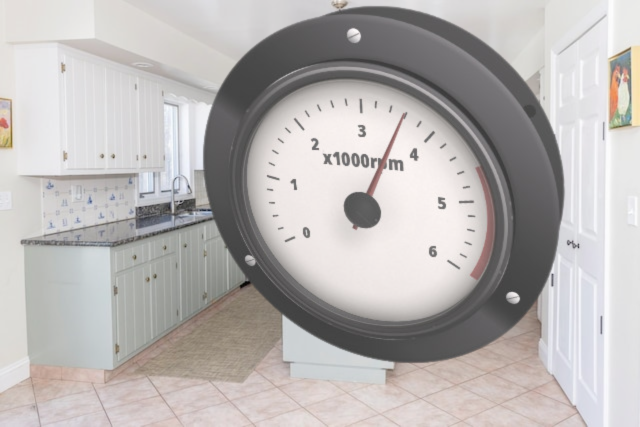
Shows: 3600 rpm
